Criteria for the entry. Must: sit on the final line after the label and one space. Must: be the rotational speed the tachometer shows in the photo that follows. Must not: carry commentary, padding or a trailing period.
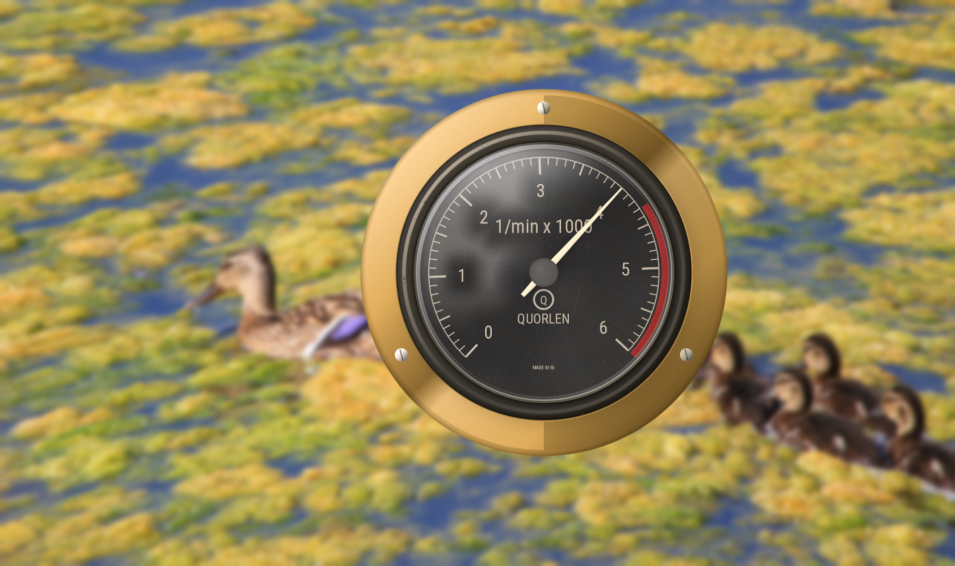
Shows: 4000 rpm
